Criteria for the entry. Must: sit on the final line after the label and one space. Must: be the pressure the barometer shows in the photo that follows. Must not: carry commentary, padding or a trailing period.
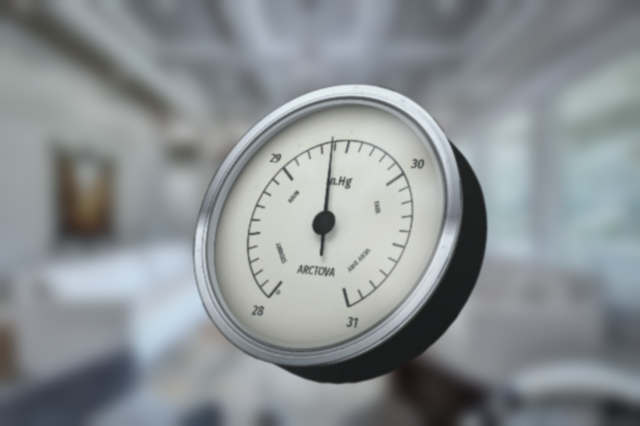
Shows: 29.4 inHg
